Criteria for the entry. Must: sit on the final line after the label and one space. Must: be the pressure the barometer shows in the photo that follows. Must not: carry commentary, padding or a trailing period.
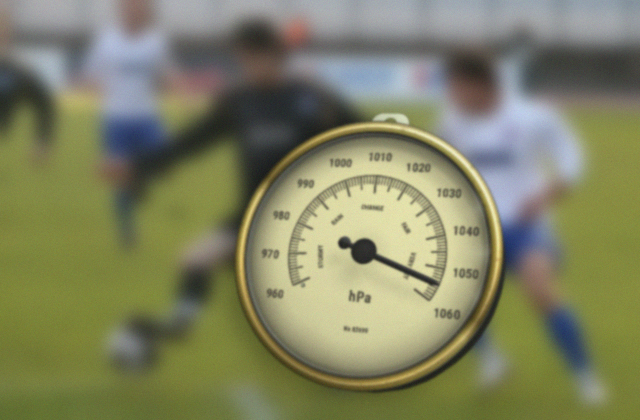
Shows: 1055 hPa
